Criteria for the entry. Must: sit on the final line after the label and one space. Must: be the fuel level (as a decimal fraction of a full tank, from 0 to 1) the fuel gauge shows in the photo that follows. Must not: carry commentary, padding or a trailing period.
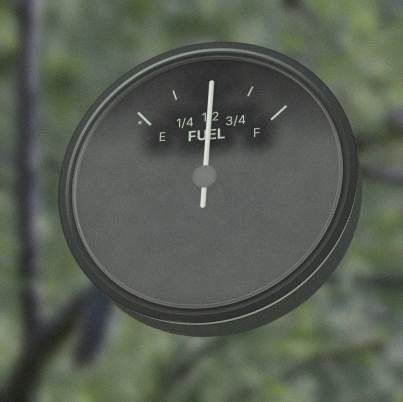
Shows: 0.5
